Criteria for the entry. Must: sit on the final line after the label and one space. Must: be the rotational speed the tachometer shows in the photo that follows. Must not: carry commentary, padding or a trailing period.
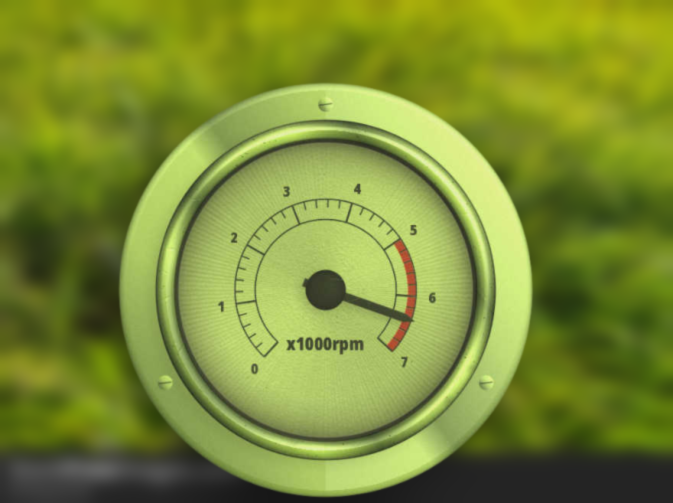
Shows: 6400 rpm
